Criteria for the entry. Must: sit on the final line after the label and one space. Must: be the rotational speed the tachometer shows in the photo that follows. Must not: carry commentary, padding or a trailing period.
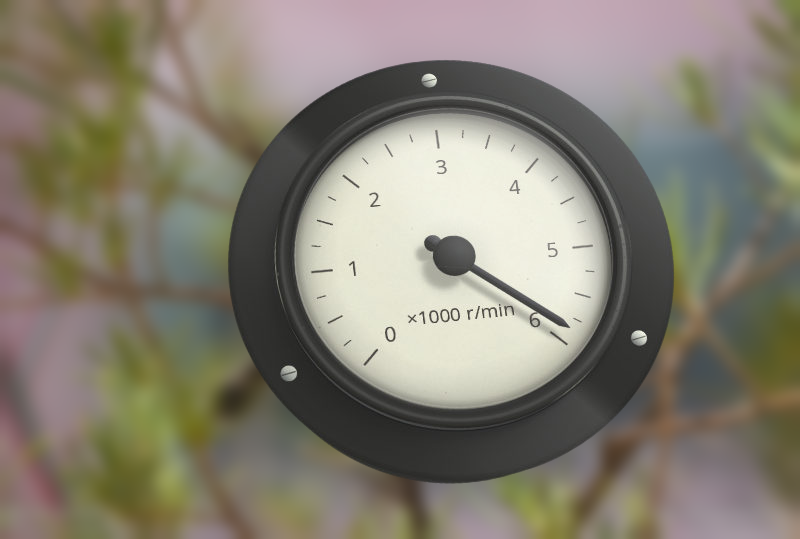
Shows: 5875 rpm
